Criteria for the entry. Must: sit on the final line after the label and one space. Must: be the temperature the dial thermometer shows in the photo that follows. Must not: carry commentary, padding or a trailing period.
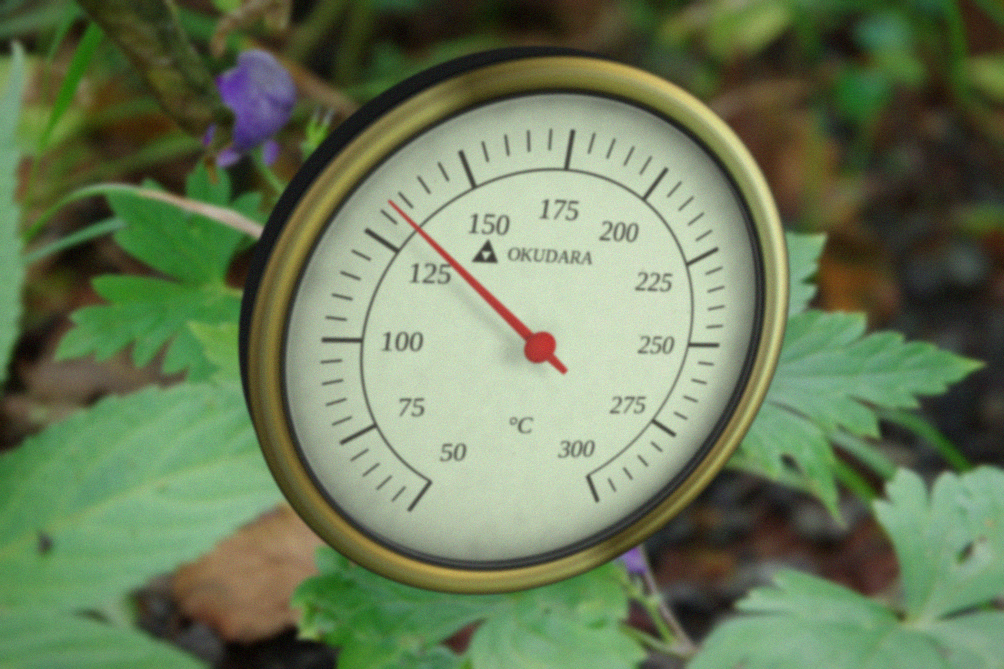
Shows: 132.5 °C
